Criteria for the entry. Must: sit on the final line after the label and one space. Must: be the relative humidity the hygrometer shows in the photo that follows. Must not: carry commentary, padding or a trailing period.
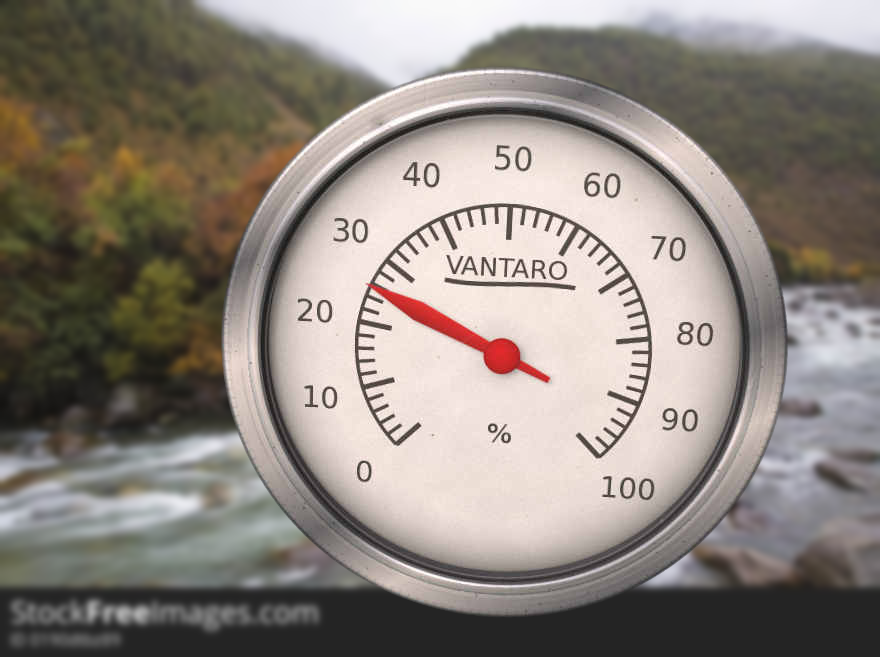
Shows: 26 %
